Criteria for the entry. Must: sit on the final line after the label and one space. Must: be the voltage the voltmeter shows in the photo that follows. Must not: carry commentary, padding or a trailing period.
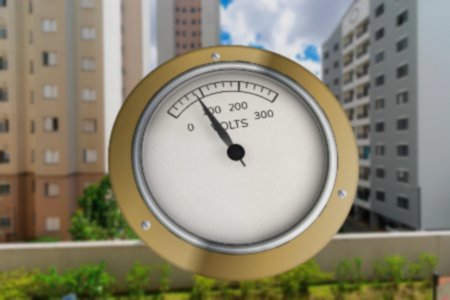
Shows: 80 V
